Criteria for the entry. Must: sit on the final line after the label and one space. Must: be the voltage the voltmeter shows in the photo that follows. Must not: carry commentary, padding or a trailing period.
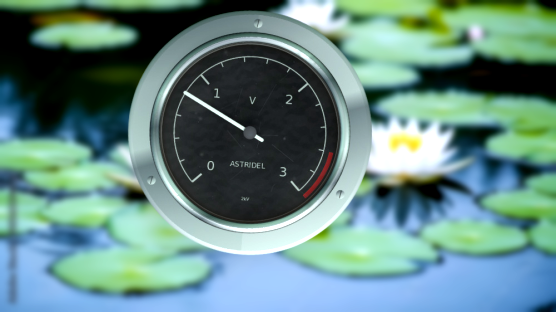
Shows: 0.8 V
